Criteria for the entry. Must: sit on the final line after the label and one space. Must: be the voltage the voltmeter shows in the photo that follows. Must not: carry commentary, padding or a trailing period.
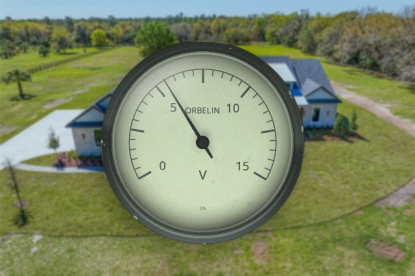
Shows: 5.5 V
